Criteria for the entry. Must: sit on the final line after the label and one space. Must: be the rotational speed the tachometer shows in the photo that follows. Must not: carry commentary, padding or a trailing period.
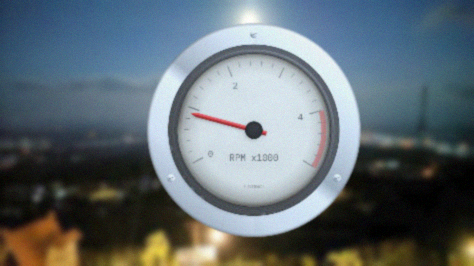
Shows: 900 rpm
